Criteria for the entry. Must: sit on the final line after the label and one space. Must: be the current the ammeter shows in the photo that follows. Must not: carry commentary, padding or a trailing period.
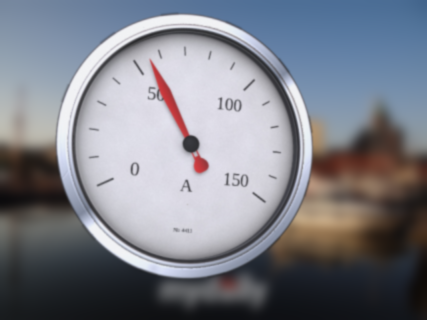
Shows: 55 A
